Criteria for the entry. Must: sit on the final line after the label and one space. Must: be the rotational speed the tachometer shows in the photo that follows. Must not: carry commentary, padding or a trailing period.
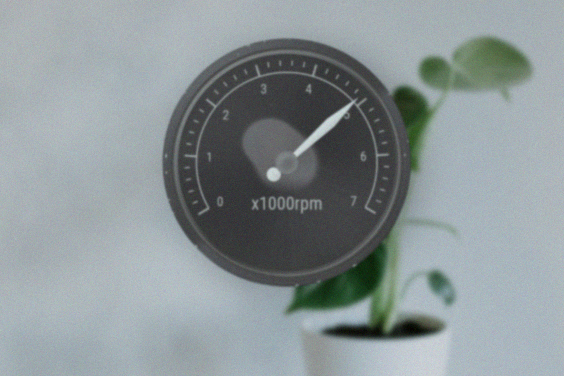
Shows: 4900 rpm
